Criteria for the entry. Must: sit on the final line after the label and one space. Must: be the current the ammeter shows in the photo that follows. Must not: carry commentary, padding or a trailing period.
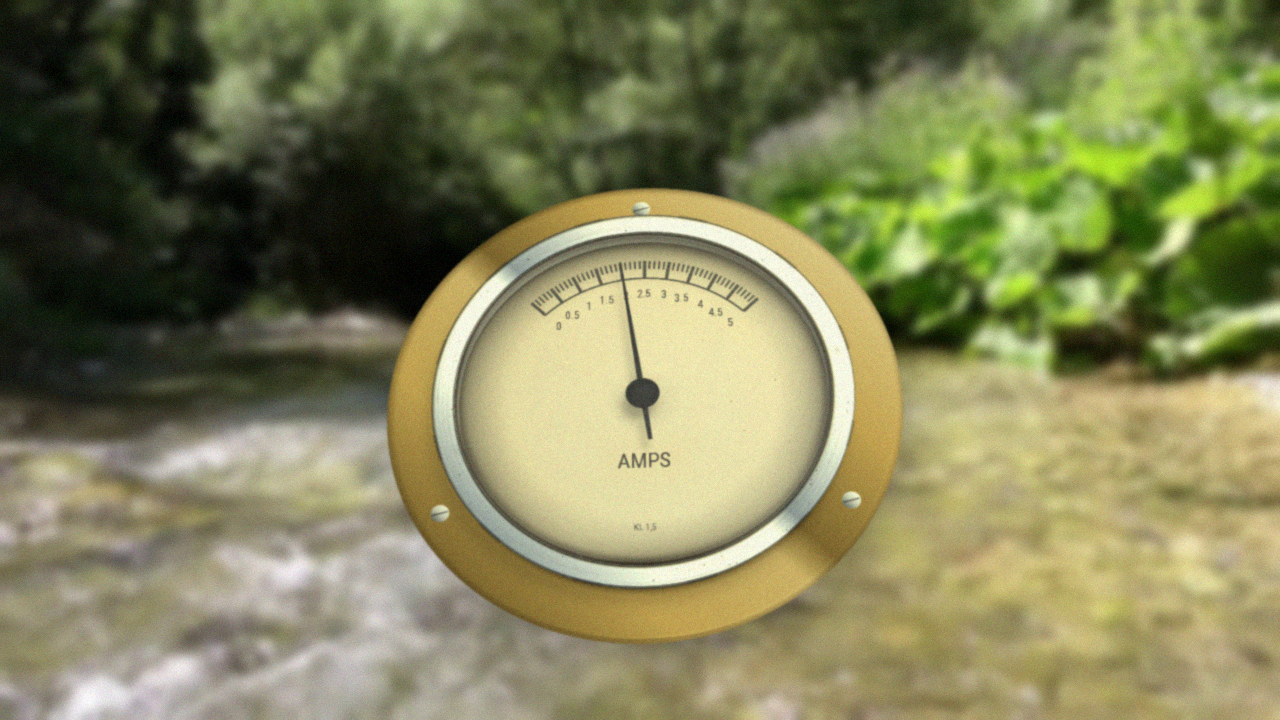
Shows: 2 A
